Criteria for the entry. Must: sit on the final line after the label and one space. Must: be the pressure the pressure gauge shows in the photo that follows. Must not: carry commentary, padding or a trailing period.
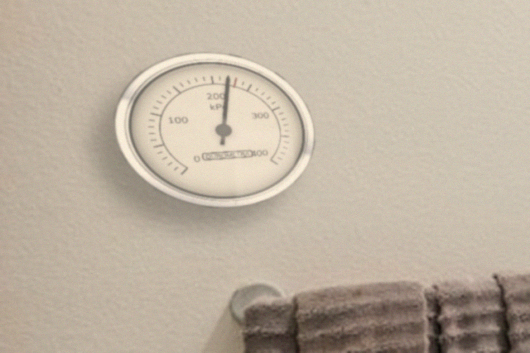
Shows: 220 kPa
